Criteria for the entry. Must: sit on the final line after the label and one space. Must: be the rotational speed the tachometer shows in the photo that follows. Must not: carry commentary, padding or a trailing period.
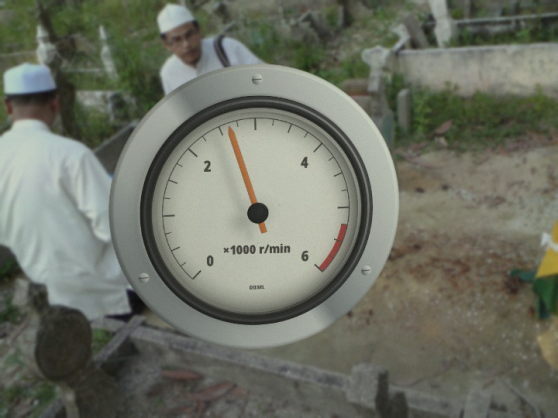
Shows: 2625 rpm
